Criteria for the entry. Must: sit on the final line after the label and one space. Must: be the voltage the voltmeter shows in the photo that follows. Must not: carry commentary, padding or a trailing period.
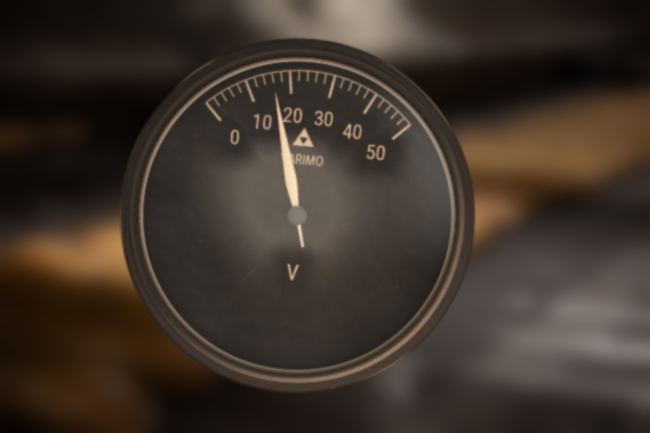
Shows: 16 V
